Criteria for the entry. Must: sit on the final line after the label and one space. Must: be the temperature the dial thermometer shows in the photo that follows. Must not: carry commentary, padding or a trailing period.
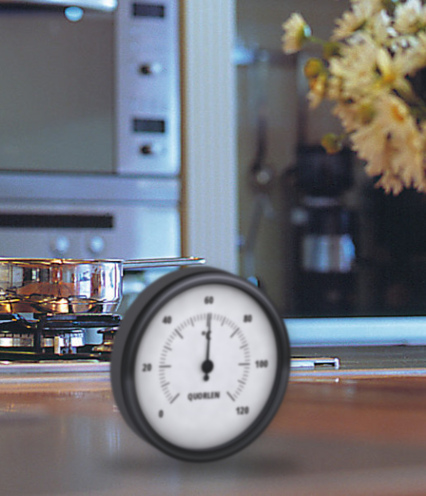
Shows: 60 °C
